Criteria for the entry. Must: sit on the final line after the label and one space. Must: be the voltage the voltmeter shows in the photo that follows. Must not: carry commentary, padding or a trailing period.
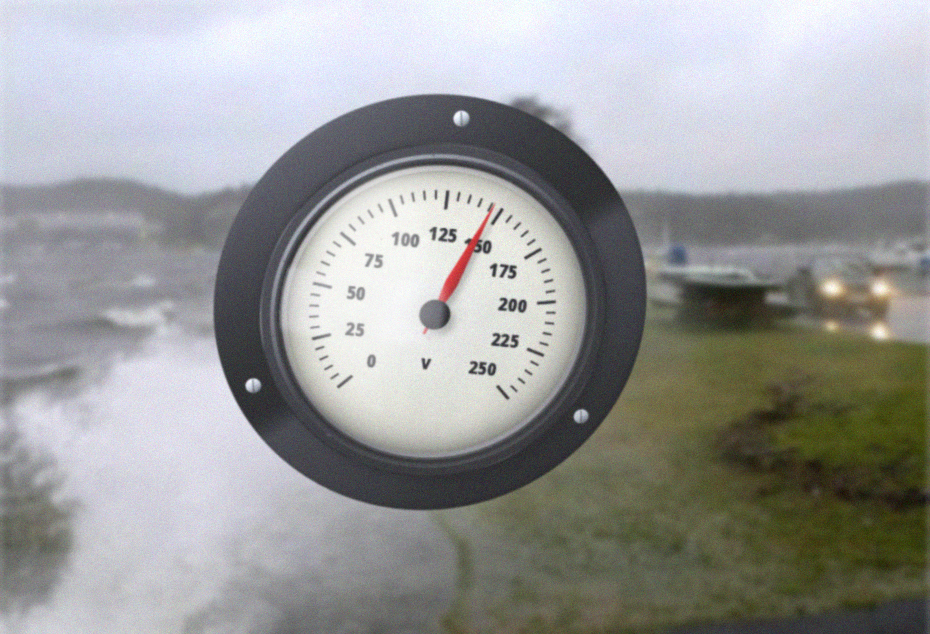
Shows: 145 V
